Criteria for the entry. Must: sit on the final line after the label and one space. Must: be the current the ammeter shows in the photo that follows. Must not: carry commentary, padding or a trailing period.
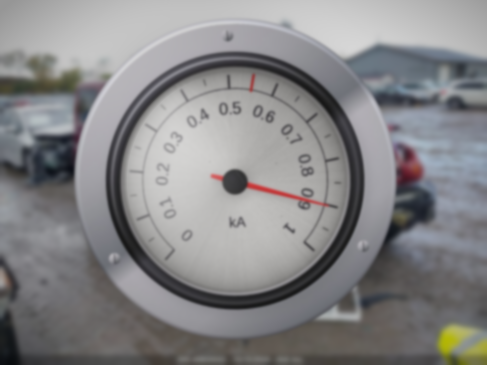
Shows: 0.9 kA
